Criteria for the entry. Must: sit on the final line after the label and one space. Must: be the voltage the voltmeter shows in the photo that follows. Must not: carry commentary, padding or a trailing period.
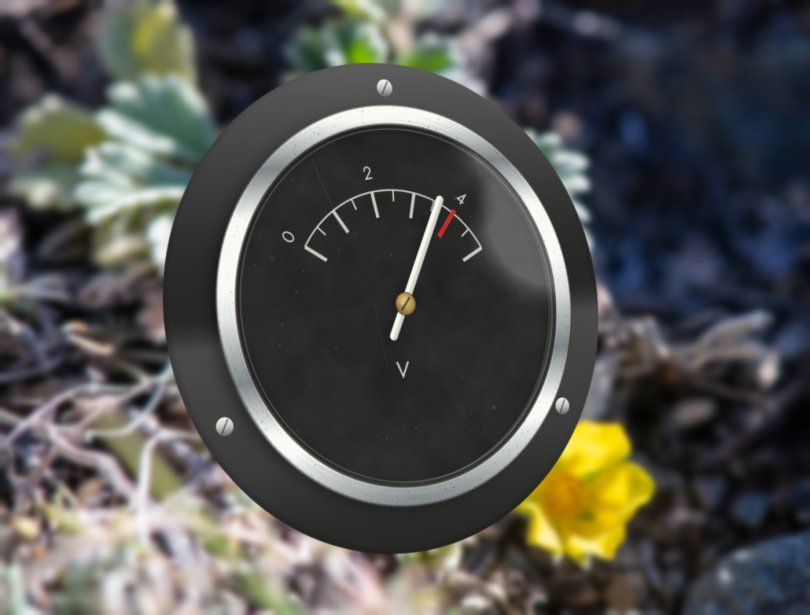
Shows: 3.5 V
